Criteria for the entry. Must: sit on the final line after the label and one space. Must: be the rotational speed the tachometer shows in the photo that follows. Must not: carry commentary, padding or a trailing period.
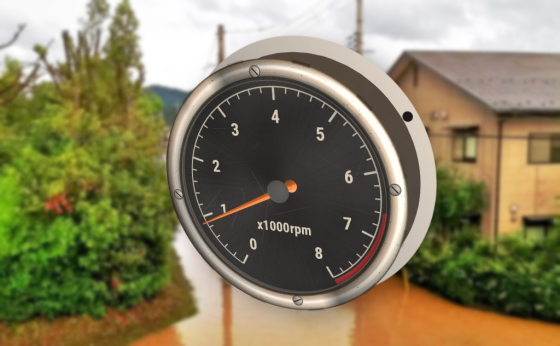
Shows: 900 rpm
